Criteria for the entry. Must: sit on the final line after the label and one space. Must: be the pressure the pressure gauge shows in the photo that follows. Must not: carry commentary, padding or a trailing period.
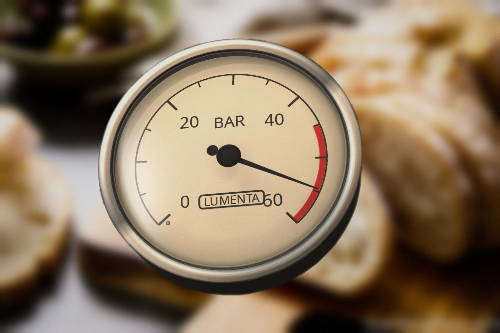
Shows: 55 bar
